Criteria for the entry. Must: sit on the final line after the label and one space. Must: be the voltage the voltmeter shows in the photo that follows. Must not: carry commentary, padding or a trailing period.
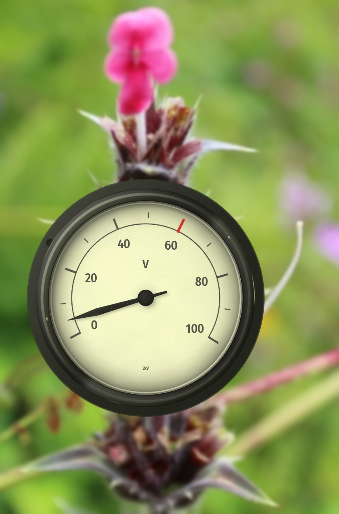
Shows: 5 V
